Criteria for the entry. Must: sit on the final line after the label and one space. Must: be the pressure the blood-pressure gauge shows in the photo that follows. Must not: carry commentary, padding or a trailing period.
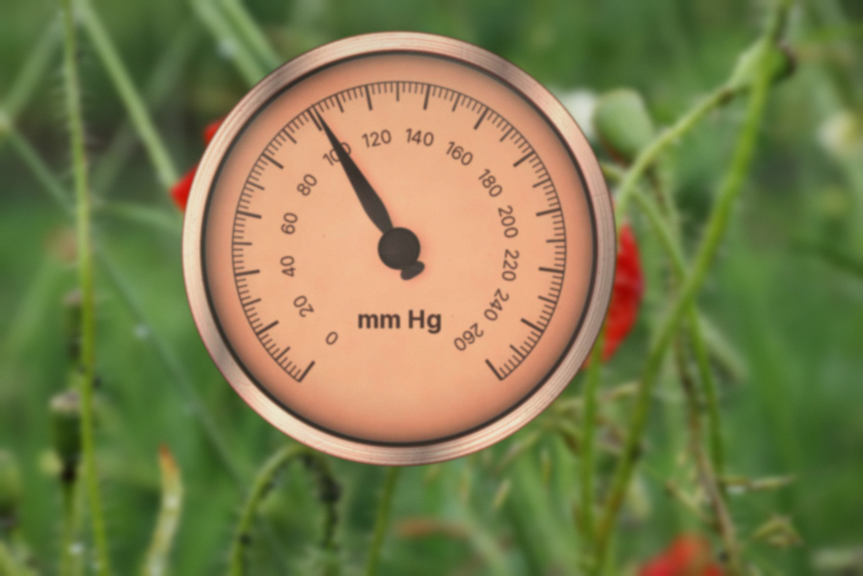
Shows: 102 mmHg
